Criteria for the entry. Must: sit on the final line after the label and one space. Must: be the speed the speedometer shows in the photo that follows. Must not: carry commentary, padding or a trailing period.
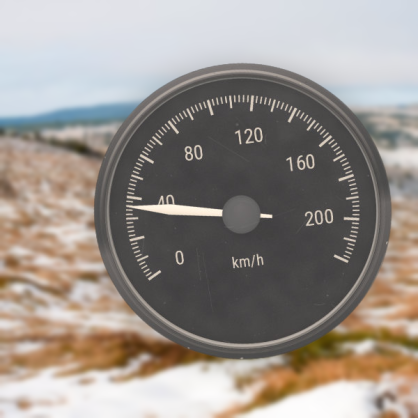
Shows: 36 km/h
